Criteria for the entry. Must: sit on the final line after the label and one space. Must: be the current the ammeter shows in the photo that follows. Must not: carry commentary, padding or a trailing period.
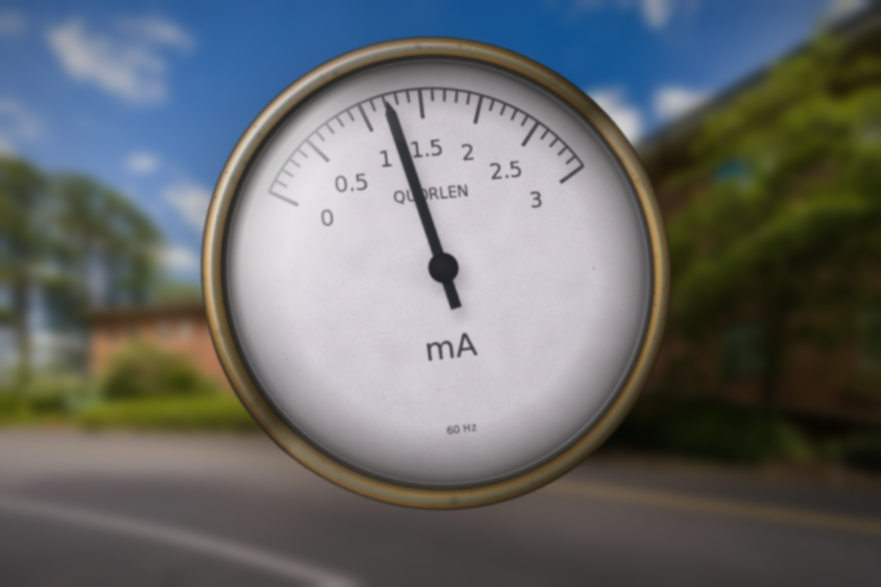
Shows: 1.2 mA
